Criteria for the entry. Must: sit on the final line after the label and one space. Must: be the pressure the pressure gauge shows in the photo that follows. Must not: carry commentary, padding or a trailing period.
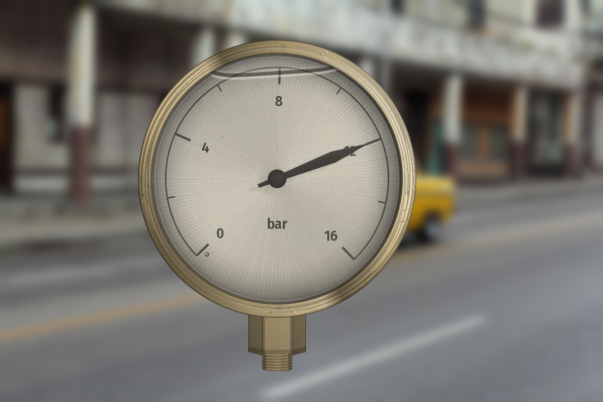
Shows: 12 bar
